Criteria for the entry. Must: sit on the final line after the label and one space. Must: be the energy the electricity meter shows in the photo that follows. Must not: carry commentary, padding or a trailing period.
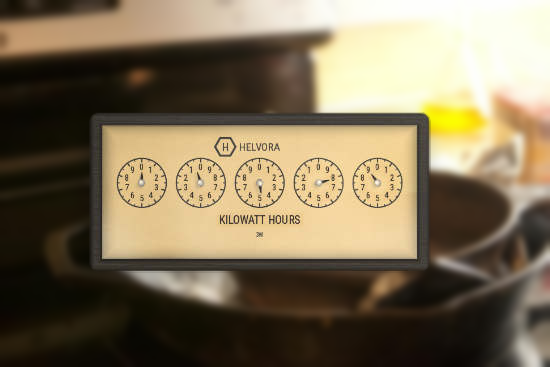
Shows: 479 kWh
